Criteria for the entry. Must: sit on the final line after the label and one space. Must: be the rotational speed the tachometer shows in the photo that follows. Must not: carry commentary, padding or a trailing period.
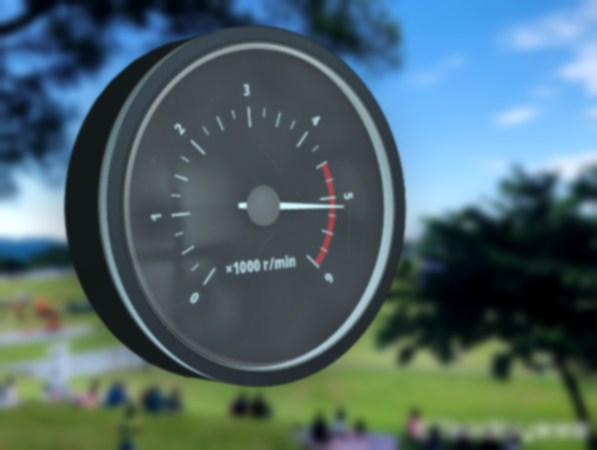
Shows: 5125 rpm
